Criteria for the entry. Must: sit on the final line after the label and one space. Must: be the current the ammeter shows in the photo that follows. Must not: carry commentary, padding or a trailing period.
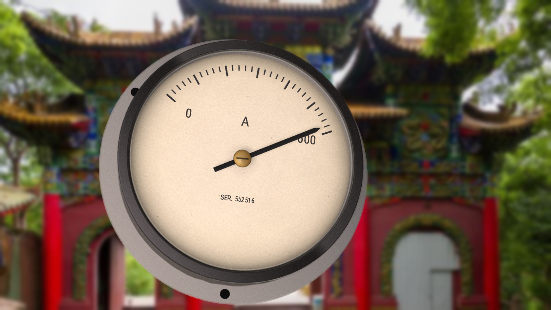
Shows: 580 A
